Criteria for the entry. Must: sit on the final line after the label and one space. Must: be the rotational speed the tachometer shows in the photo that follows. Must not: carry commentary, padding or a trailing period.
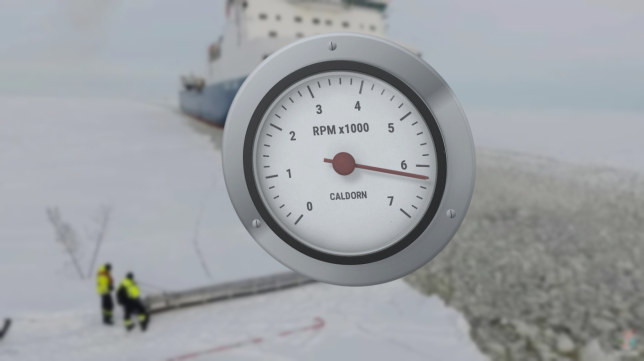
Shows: 6200 rpm
